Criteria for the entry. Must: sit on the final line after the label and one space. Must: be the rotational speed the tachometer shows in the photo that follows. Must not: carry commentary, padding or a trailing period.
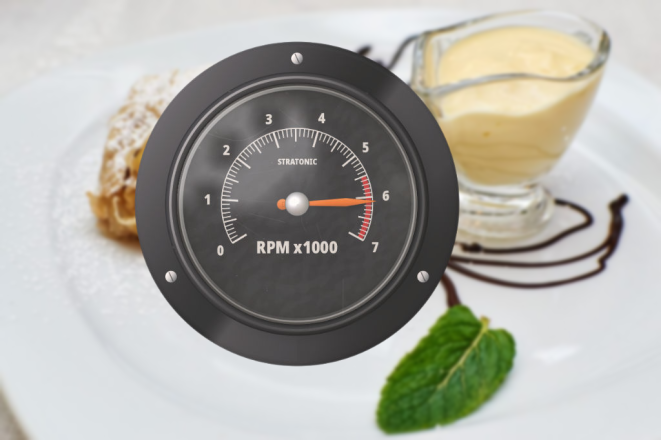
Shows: 6100 rpm
